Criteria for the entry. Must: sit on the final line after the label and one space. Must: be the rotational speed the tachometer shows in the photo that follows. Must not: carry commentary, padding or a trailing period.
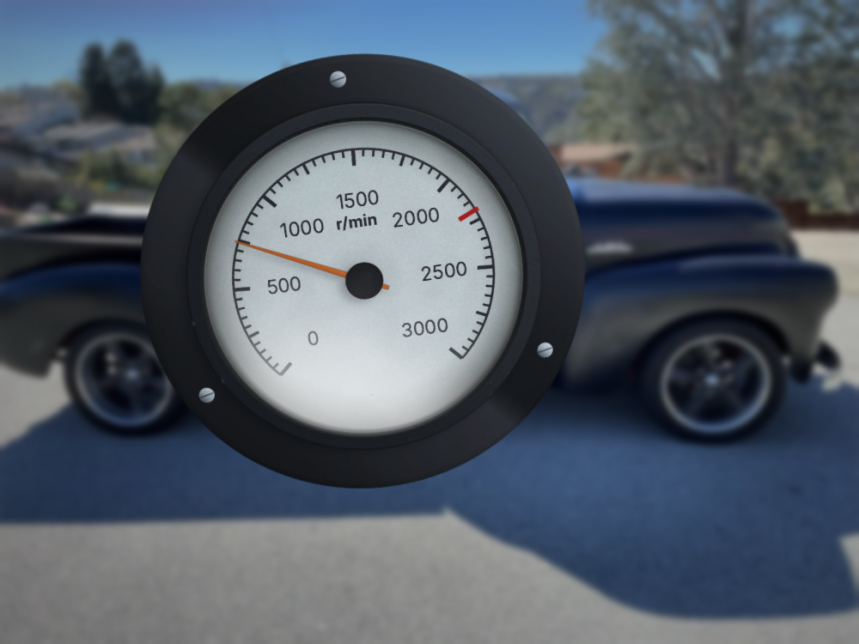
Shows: 750 rpm
